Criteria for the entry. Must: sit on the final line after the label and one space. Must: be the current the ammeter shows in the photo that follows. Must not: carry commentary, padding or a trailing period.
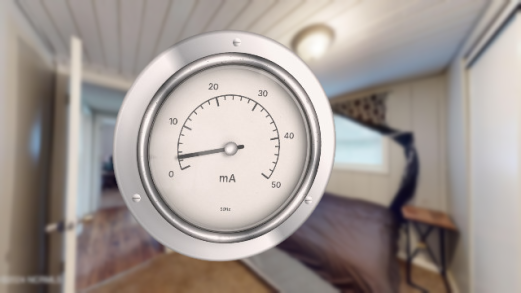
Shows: 3 mA
